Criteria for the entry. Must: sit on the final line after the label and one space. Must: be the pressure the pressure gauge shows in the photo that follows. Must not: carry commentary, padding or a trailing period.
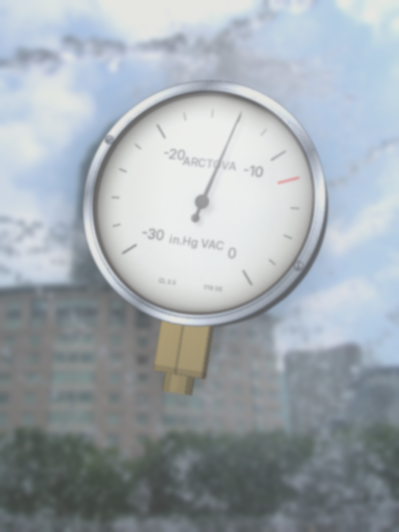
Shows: -14 inHg
